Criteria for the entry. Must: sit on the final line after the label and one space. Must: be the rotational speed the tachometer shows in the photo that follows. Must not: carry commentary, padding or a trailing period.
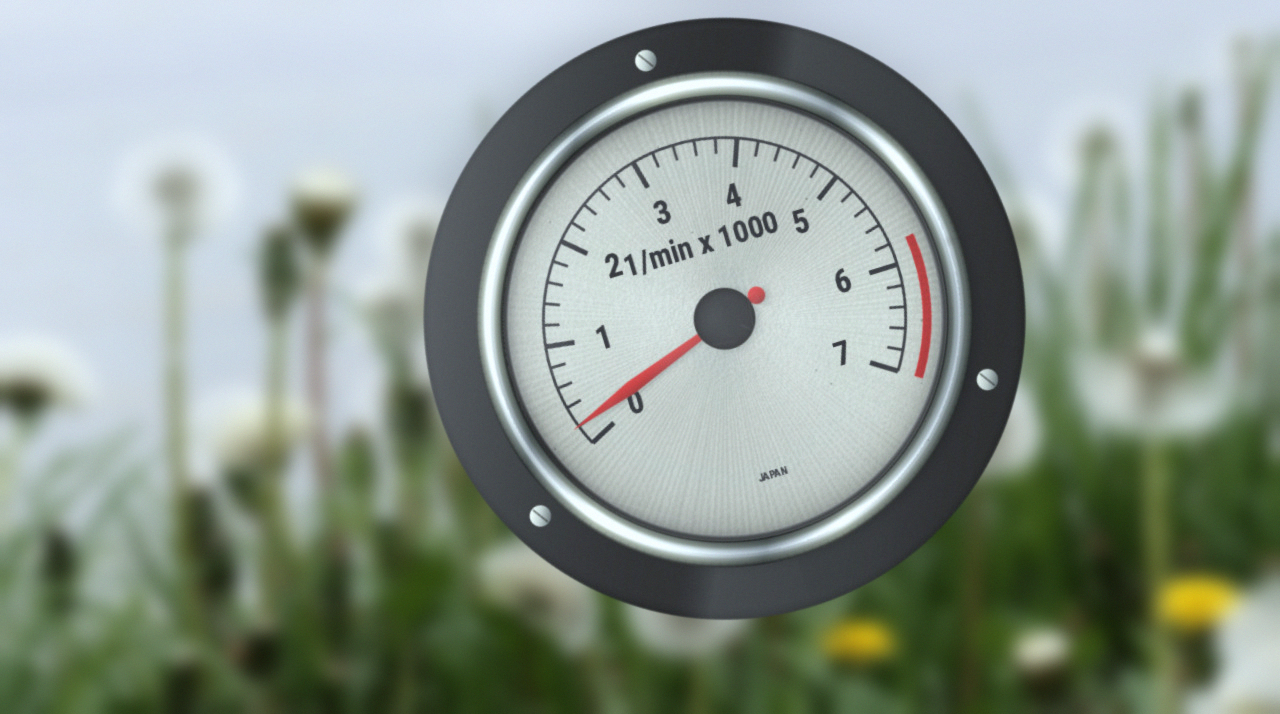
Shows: 200 rpm
